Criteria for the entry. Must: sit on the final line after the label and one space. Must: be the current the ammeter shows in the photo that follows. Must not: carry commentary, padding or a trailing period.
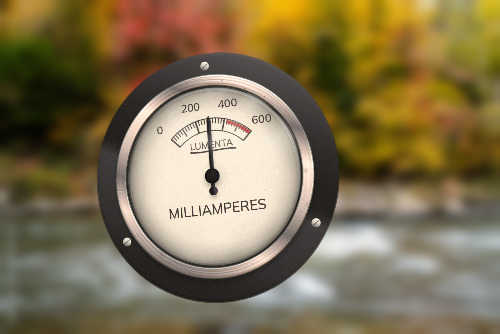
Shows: 300 mA
